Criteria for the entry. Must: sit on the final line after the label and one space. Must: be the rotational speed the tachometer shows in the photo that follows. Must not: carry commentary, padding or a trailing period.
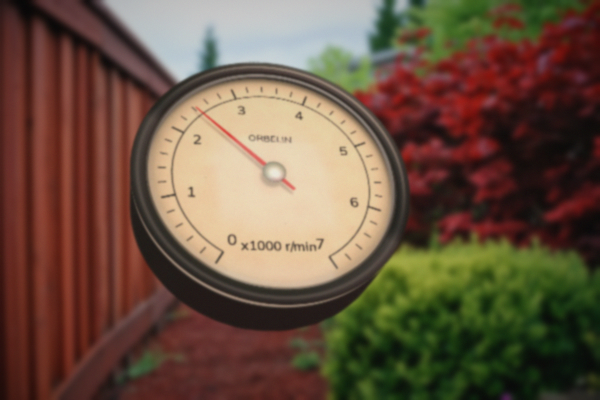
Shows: 2400 rpm
